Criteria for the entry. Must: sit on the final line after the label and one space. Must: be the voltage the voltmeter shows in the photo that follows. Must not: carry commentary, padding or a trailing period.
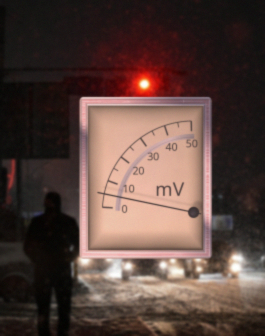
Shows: 5 mV
